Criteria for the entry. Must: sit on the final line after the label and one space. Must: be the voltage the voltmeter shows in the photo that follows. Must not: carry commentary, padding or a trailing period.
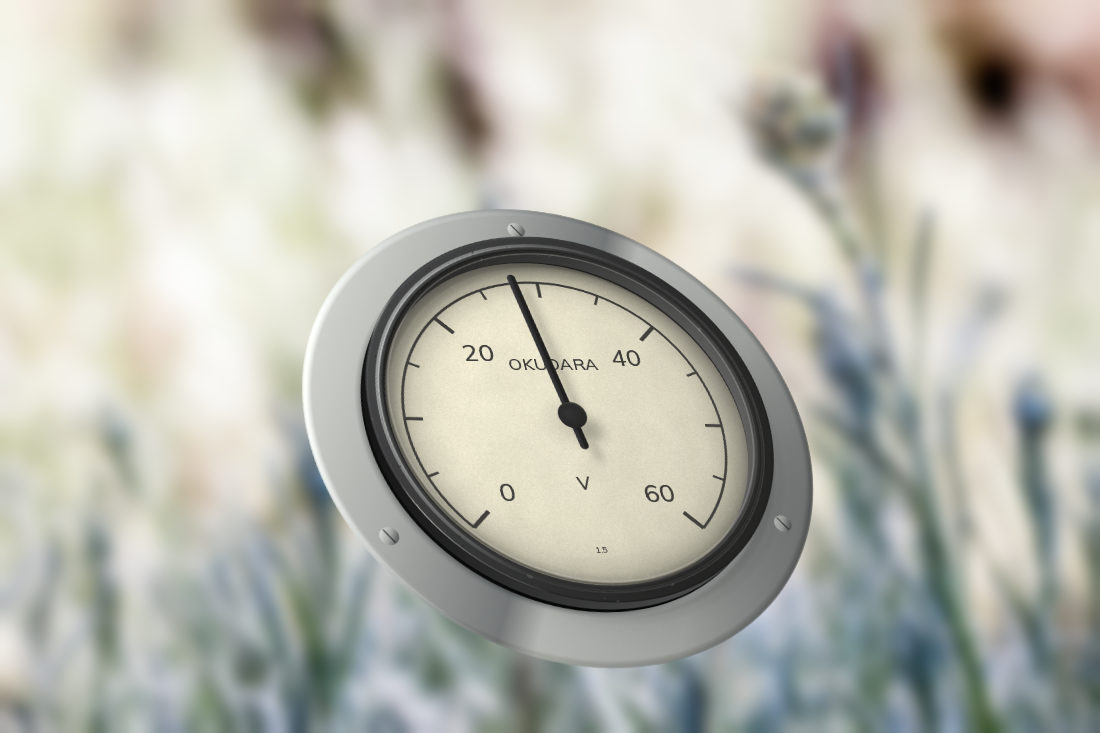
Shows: 27.5 V
